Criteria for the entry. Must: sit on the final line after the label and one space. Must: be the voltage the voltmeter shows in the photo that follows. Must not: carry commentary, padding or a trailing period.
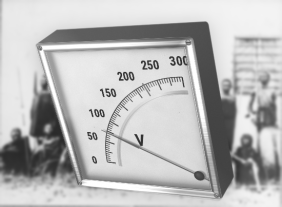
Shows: 75 V
